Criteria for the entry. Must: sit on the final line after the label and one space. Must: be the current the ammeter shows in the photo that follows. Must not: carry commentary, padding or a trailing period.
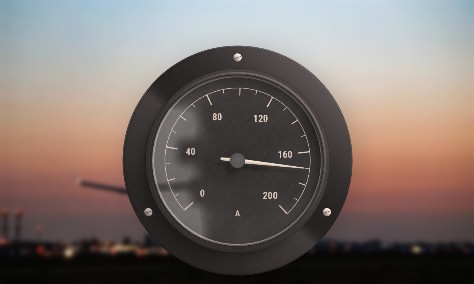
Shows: 170 A
